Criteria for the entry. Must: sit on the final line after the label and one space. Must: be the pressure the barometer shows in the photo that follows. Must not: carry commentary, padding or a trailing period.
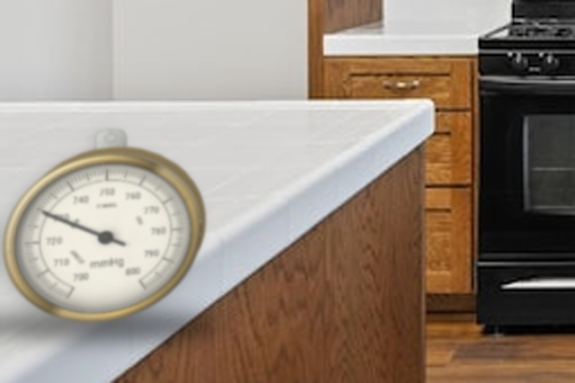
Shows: 730 mmHg
